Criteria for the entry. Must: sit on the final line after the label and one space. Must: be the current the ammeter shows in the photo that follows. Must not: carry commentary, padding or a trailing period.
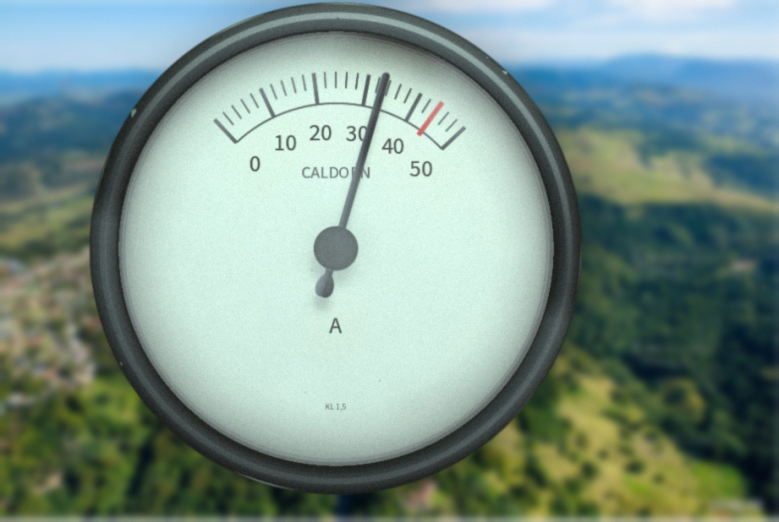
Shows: 33 A
